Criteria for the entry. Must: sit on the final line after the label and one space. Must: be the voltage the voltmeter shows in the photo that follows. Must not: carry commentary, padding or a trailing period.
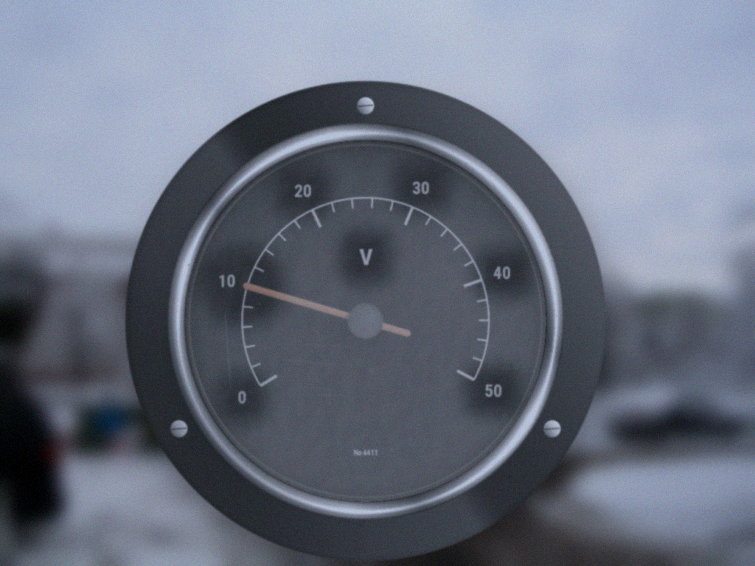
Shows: 10 V
